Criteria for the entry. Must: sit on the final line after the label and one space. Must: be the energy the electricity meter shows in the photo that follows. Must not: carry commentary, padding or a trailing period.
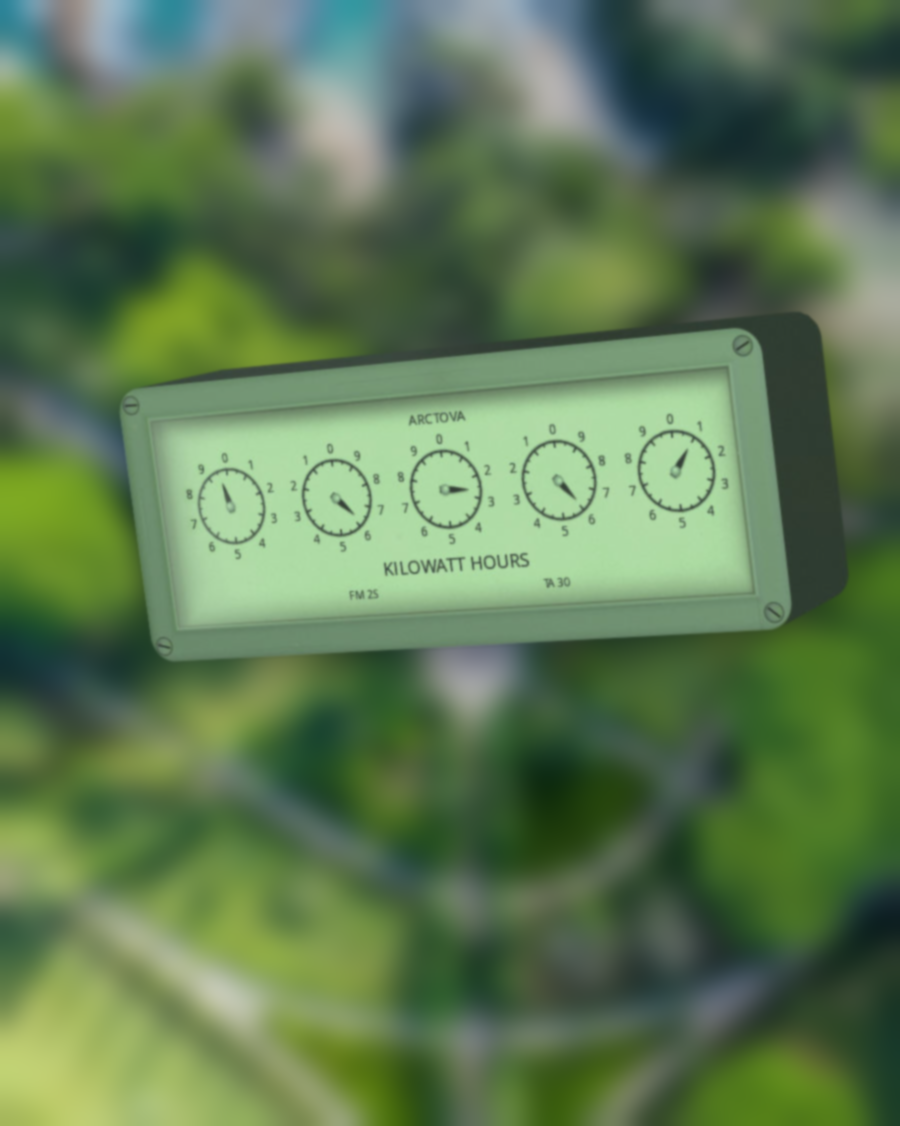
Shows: 96261 kWh
